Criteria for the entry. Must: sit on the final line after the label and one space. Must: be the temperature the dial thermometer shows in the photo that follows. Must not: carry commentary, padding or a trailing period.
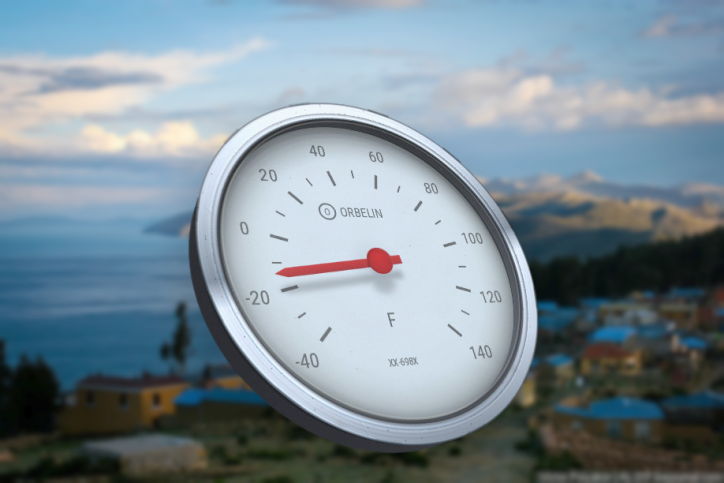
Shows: -15 °F
